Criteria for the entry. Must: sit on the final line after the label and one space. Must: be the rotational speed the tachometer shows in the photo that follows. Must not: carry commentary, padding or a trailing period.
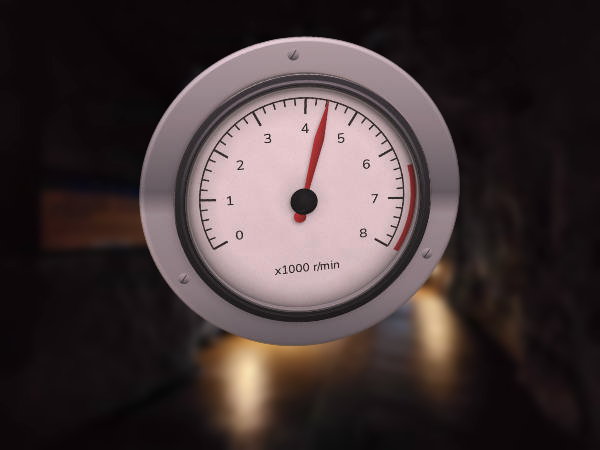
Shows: 4400 rpm
